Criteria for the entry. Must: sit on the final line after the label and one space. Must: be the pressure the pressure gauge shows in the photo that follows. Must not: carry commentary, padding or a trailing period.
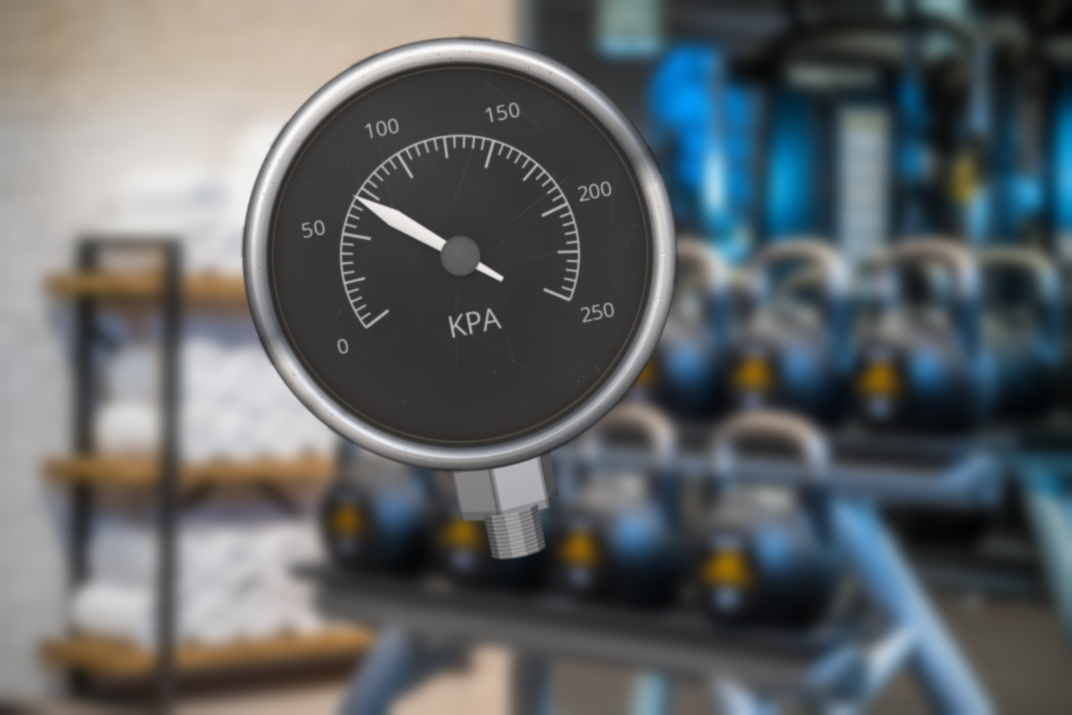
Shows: 70 kPa
